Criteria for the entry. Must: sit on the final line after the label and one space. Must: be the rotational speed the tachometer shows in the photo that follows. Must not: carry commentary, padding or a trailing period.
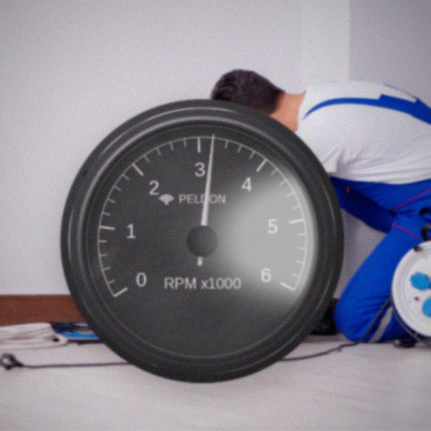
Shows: 3200 rpm
